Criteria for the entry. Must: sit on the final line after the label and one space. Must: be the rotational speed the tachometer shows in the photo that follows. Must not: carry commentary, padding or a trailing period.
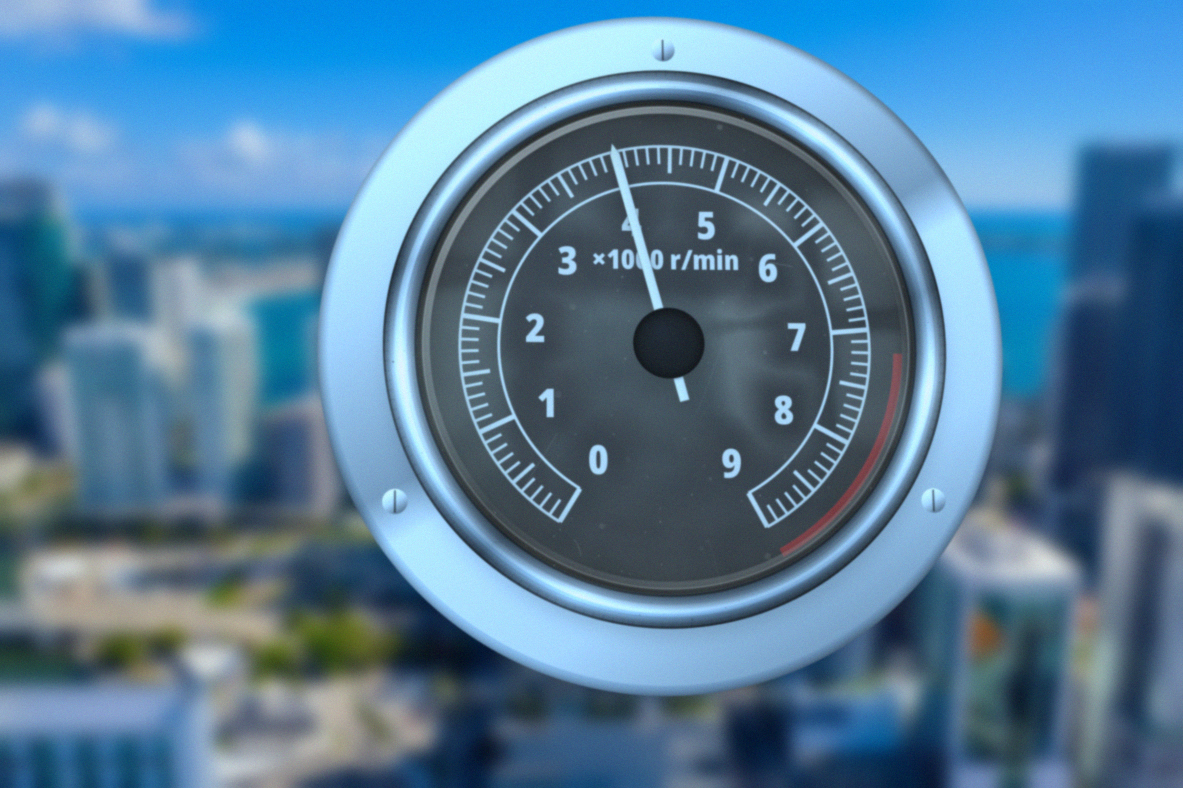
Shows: 4000 rpm
